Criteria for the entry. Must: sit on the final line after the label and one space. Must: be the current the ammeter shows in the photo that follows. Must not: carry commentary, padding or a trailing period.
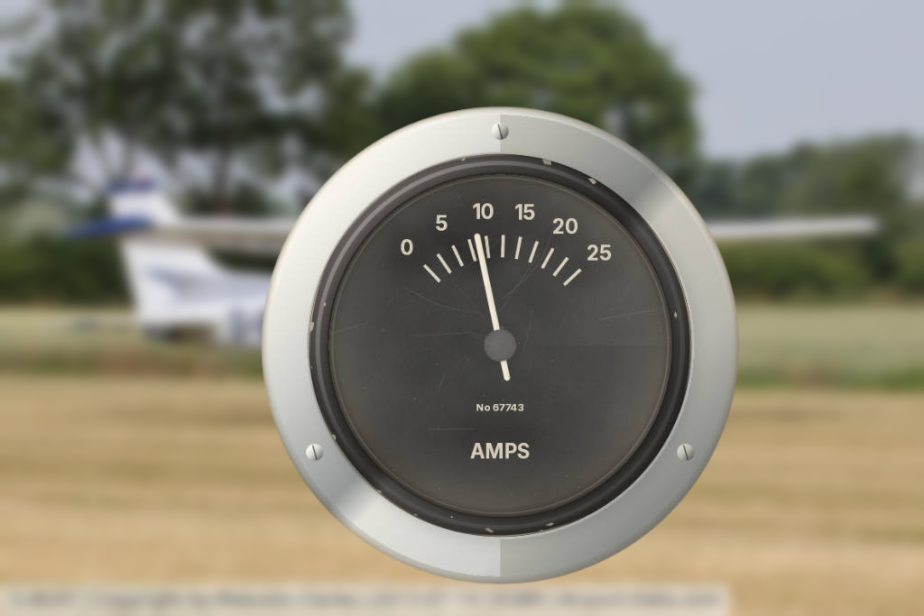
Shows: 8.75 A
